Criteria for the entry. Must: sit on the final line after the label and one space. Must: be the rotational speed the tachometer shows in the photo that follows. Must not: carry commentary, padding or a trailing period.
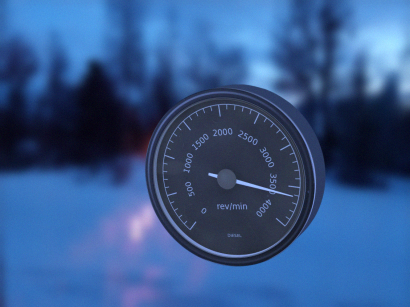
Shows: 3600 rpm
